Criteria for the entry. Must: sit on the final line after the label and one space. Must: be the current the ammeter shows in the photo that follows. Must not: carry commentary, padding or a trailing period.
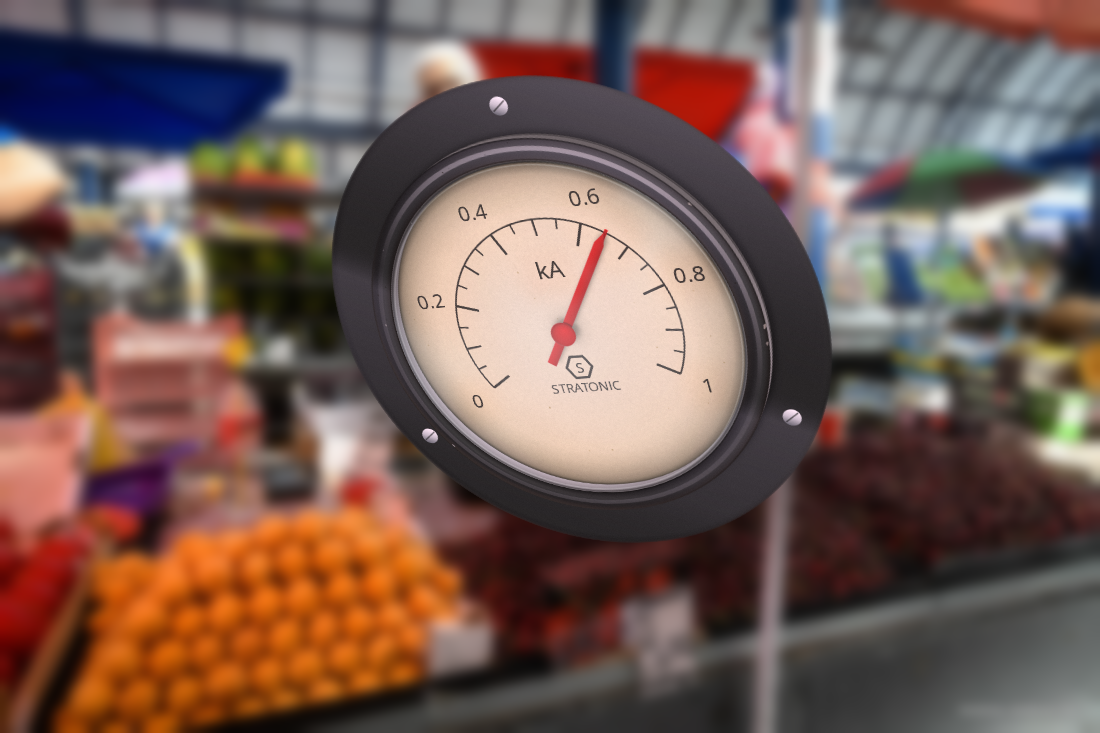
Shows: 0.65 kA
